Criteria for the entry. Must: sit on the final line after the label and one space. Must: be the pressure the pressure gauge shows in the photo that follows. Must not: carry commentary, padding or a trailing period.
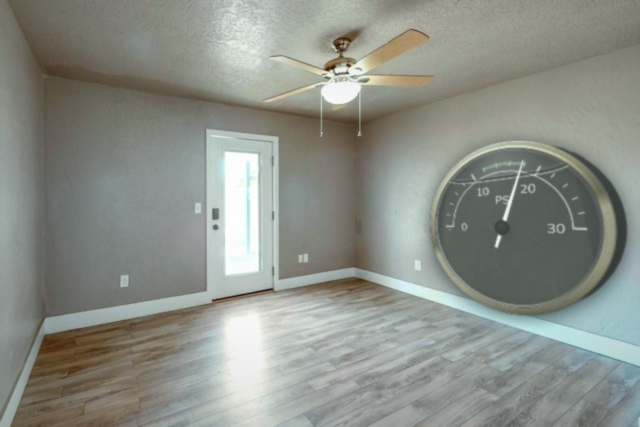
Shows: 18 psi
